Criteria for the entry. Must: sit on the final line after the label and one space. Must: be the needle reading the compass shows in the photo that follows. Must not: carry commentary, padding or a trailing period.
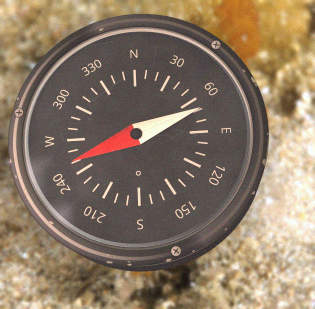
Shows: 250 °
